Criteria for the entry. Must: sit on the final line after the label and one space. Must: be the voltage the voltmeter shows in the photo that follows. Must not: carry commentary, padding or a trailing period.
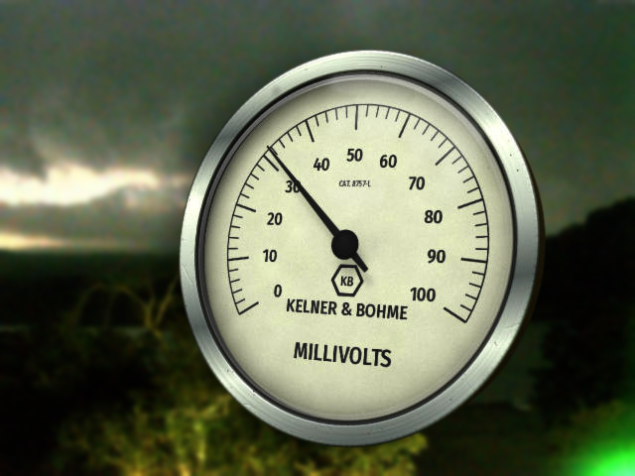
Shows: 32 mV
